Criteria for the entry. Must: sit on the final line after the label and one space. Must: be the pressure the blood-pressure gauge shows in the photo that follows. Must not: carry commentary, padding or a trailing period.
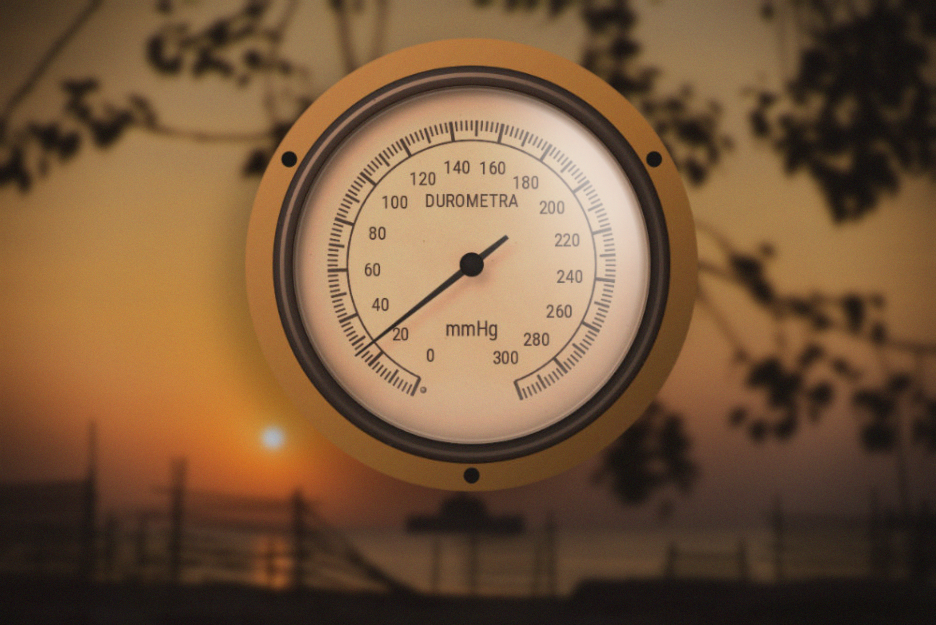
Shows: 26 mmHg
